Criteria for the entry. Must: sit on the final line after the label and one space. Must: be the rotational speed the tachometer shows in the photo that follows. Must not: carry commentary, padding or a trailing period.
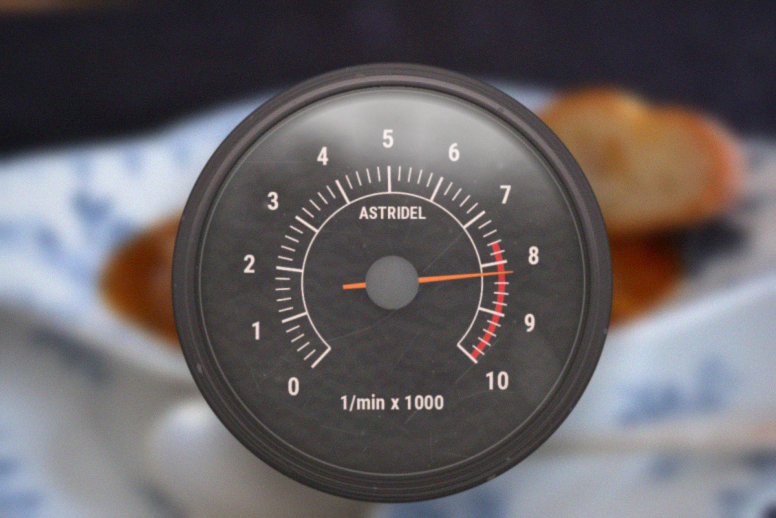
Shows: 8200 rpm
